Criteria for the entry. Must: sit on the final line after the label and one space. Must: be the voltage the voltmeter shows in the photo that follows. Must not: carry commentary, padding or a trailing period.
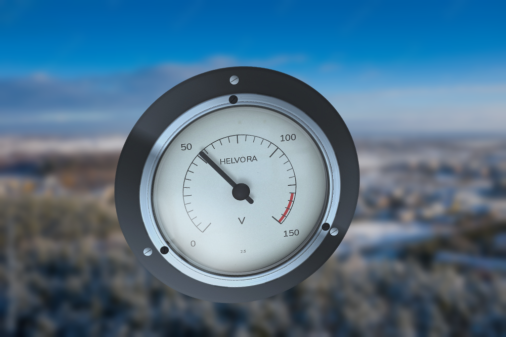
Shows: 52.5 V
